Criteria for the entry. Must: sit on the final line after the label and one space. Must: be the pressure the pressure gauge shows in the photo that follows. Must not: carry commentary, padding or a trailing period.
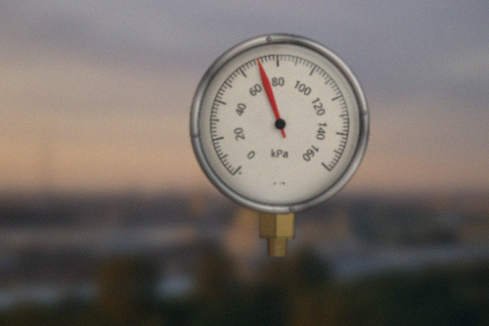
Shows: 70 kPa
